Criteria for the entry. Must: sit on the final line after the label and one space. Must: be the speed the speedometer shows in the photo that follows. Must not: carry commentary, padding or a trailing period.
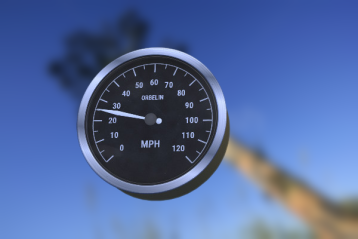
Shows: 25 mph
